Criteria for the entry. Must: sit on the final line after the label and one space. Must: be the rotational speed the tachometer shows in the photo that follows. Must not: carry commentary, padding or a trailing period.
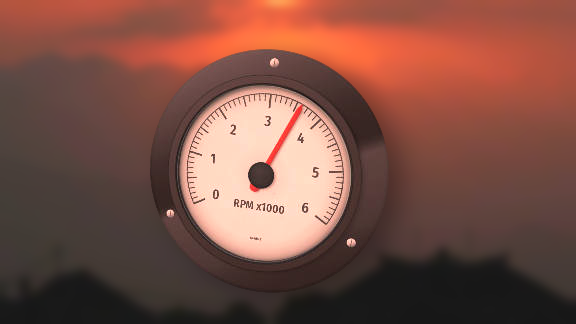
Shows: 3600 rpm
